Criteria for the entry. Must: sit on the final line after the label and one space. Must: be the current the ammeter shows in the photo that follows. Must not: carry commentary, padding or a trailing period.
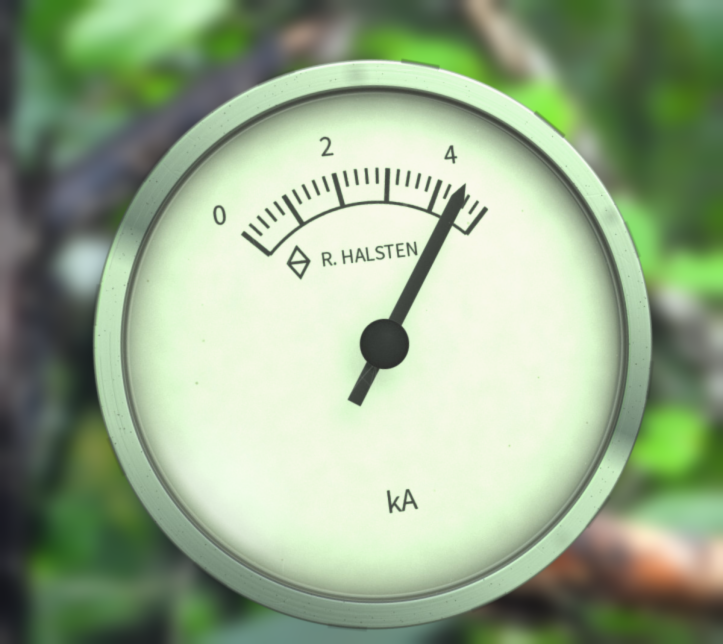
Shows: 4.4 kA
